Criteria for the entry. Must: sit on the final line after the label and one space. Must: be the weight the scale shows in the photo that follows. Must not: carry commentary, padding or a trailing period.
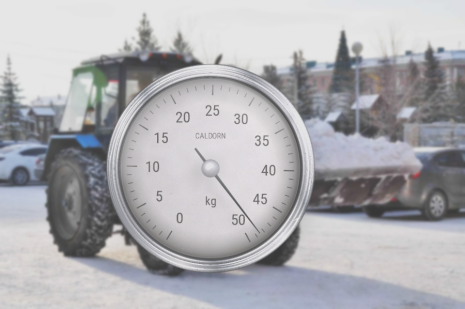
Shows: 48.5 kg
